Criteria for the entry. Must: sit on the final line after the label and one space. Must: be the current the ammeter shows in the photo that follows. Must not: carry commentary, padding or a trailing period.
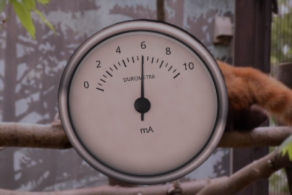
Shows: 6 mA
